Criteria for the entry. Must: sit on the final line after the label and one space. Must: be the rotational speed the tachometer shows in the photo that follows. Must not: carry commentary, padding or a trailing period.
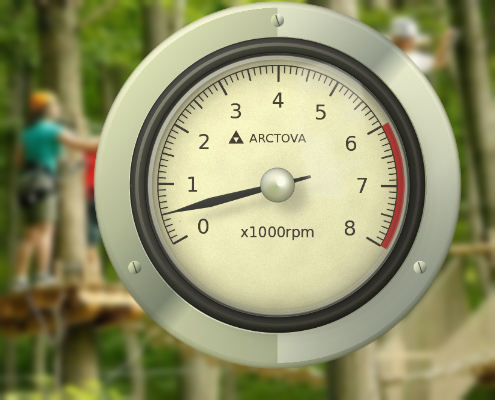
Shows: 500 rpm
